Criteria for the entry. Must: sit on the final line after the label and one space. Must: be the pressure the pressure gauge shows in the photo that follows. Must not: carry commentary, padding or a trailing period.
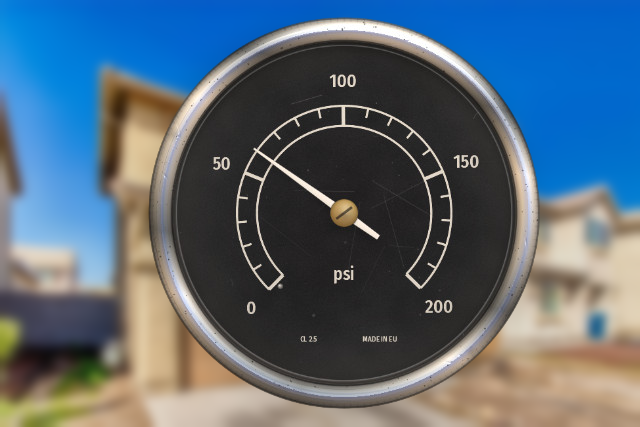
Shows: 60 psi
